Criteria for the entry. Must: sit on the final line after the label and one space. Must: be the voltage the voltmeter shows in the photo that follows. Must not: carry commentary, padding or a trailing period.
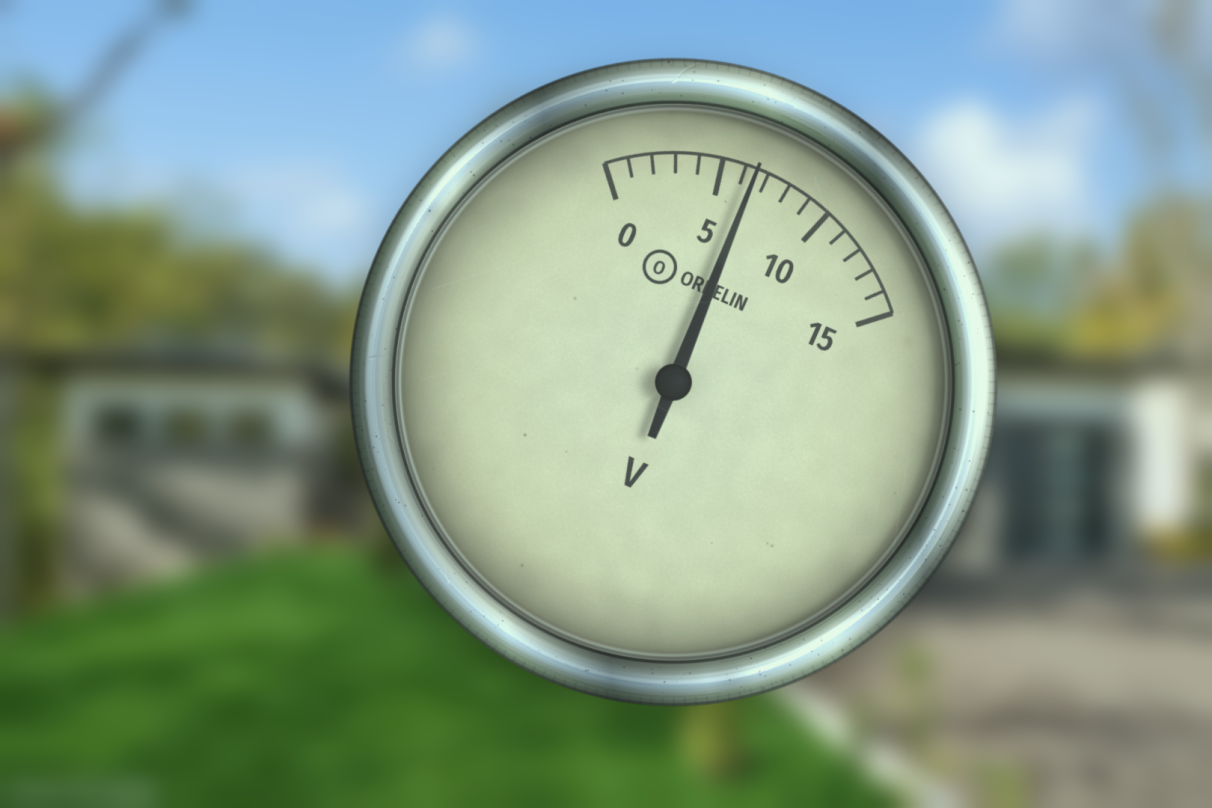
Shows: 6.5 V
